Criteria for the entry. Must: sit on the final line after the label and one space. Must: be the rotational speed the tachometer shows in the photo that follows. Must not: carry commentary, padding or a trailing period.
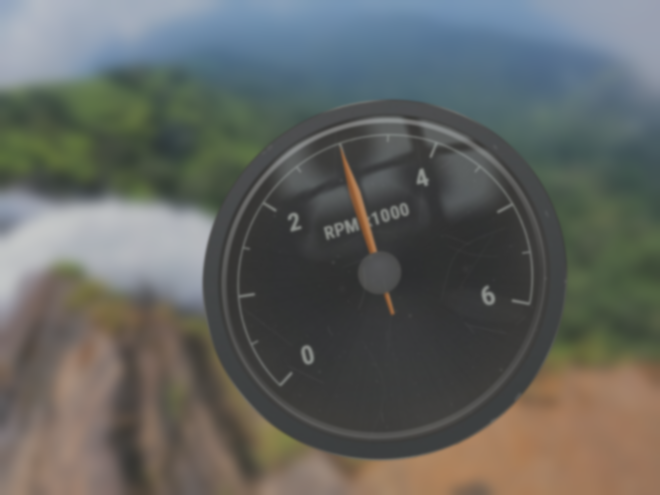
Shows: 3000 rpm
